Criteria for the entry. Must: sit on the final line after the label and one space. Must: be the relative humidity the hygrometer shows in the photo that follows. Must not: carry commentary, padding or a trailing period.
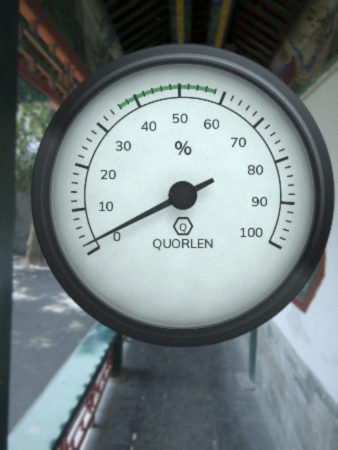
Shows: 2 %
